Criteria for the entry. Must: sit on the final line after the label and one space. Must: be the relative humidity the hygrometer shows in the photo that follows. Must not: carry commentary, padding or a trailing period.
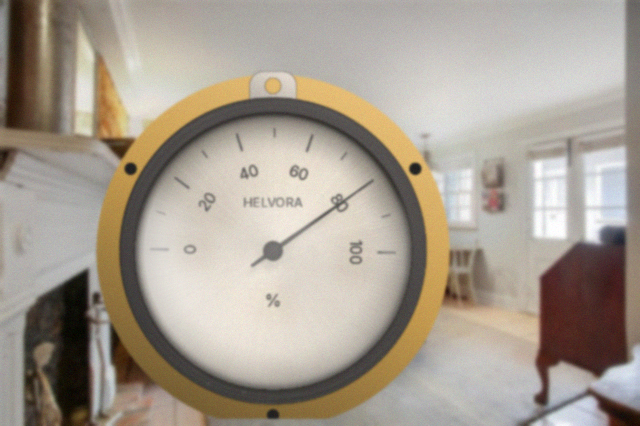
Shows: 80 %
